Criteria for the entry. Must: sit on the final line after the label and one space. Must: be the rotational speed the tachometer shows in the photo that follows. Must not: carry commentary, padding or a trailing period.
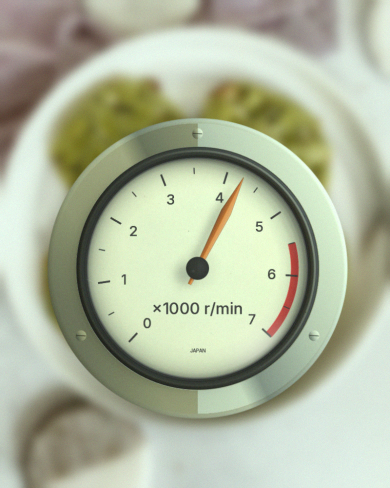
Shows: 4250 rpm
